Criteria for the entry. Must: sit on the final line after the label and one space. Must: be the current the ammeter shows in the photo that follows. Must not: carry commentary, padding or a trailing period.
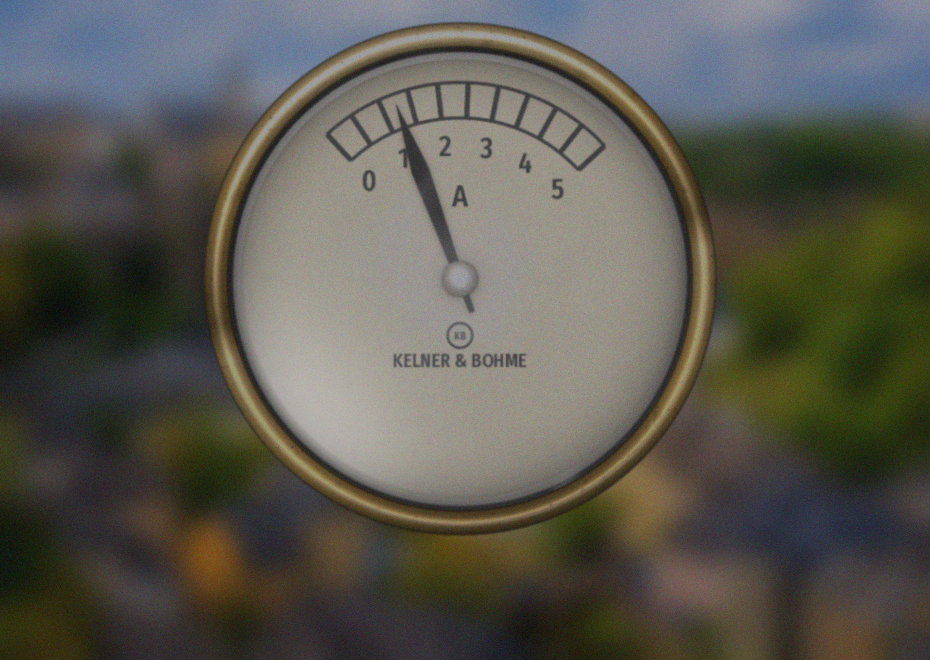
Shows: 1.25 A
